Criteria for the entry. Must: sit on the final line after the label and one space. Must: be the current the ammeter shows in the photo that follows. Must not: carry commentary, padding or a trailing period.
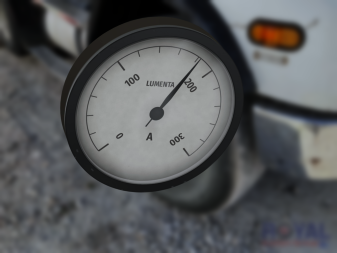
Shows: 180 A
